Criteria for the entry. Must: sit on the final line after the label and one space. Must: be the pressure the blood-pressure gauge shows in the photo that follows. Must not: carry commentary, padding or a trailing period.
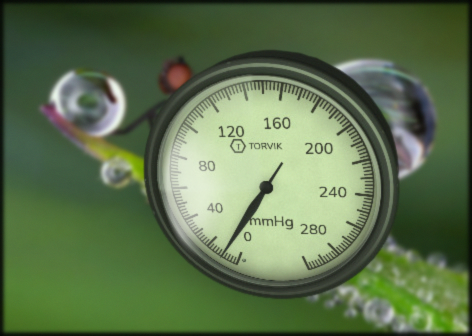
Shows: 10 mmHg
